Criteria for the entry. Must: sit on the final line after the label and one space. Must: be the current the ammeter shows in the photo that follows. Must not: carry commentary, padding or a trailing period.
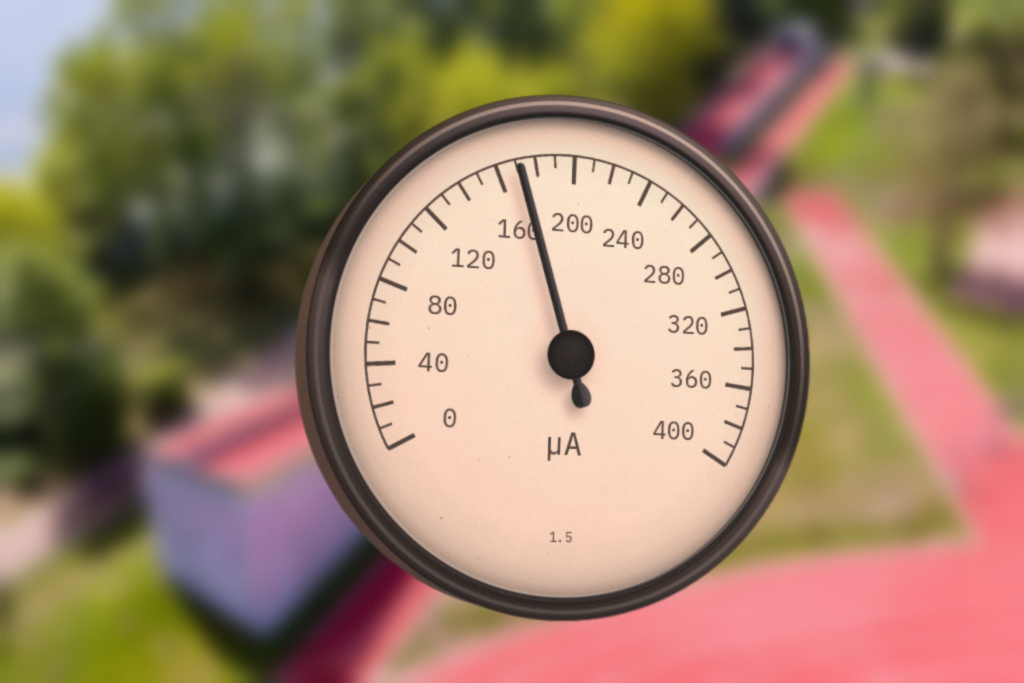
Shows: 170 µA
